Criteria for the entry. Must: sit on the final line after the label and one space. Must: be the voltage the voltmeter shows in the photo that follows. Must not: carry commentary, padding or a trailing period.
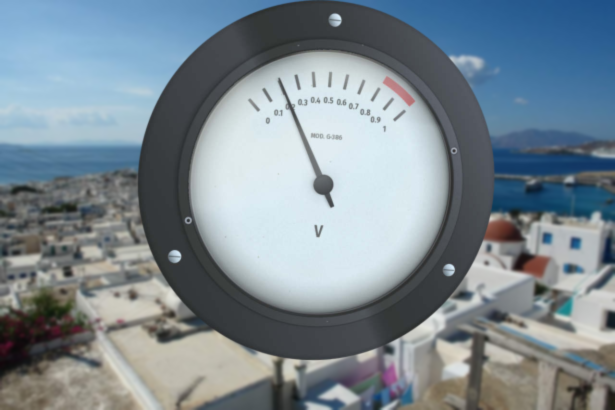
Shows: 0.2 V
